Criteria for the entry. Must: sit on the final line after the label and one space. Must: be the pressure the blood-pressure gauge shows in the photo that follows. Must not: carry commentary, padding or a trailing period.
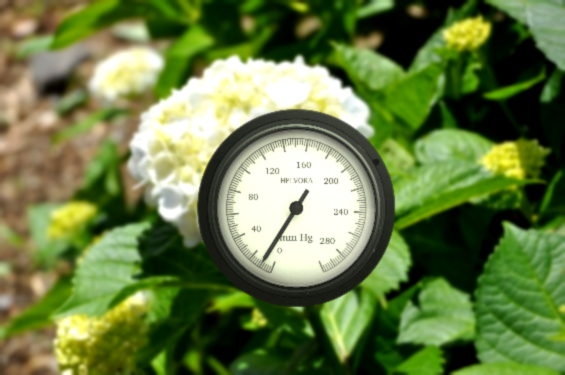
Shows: 10 mmHg
